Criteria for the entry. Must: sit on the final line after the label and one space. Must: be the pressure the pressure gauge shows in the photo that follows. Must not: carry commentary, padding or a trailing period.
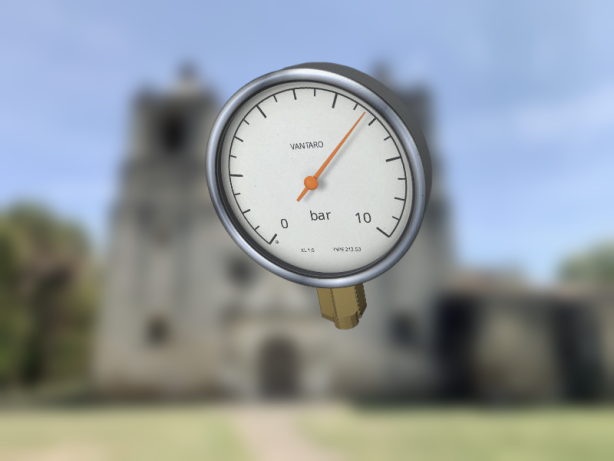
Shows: 6.75 bar
